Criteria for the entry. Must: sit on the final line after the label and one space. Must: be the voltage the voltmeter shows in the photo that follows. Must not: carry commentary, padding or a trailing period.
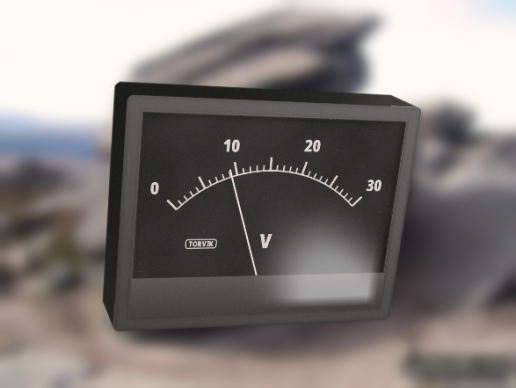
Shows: 9 V
